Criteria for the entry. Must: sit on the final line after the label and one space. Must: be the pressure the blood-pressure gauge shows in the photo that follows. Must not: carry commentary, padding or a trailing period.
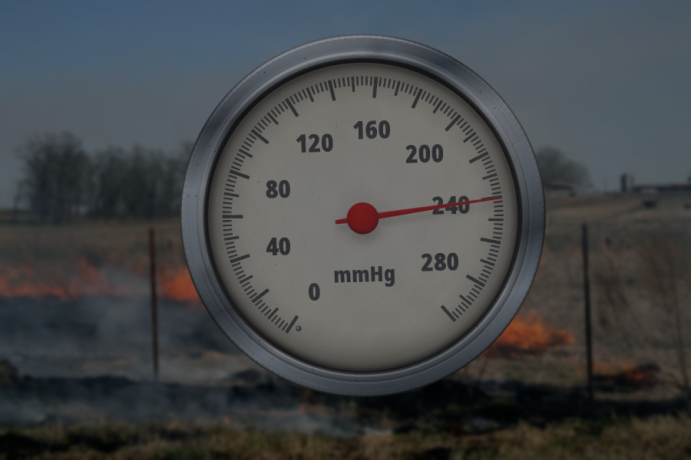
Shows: 240 mmHg
